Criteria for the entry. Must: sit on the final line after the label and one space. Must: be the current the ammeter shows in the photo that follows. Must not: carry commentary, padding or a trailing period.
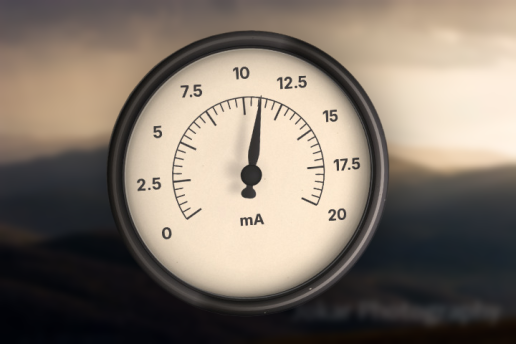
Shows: 11 mA
